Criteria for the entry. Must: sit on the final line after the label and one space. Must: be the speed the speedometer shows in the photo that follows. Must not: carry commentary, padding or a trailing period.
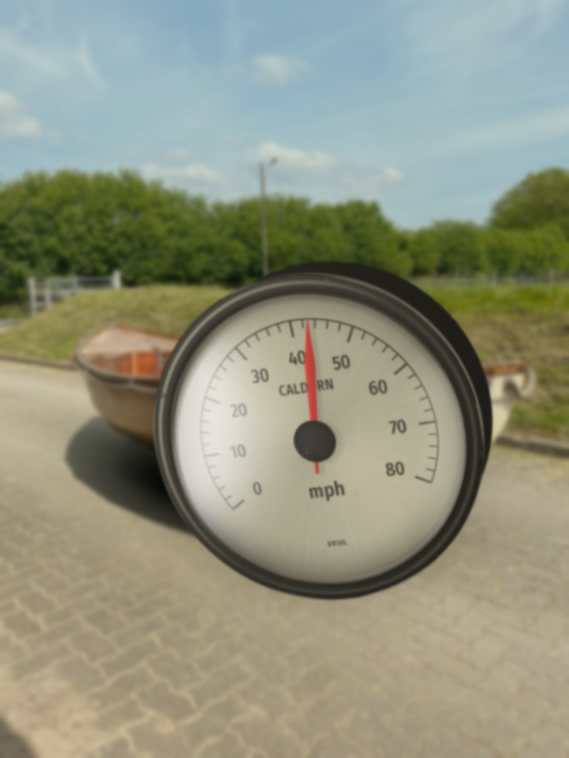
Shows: 43 mph
